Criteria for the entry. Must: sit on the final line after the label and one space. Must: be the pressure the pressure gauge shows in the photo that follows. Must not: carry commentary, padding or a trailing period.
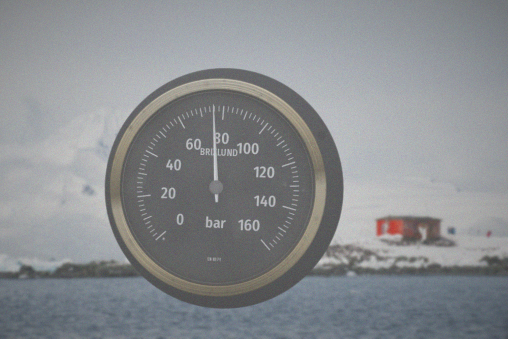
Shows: 76 bar
